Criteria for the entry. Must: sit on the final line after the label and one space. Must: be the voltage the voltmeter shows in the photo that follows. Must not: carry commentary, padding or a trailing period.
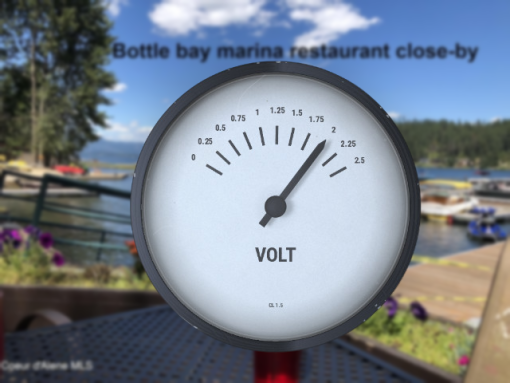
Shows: 2 V
